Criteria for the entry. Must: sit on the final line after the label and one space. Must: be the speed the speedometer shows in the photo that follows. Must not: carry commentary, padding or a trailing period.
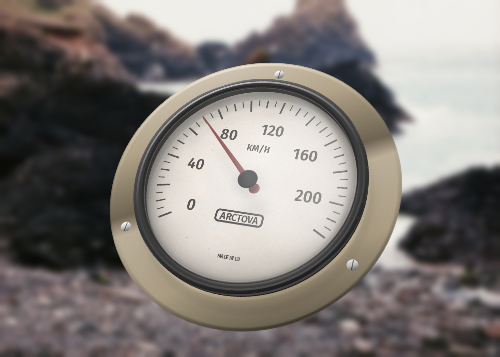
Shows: 70 km/h
